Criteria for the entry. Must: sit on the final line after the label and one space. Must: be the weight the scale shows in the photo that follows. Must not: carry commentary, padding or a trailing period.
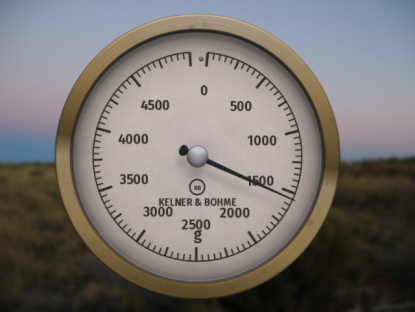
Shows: 1550 g
